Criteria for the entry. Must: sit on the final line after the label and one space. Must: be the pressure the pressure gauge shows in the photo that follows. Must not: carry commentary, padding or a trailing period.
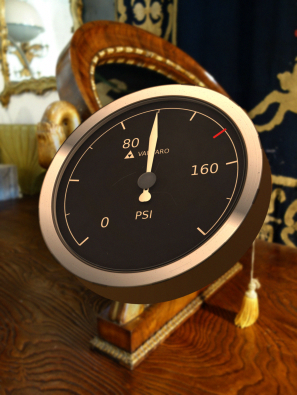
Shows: 100 psi
